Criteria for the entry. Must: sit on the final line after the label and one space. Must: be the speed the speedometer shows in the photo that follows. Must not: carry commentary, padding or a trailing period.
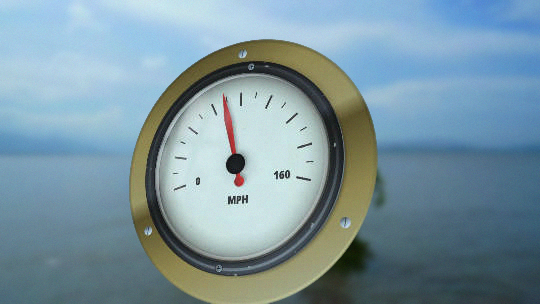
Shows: 70 mph
